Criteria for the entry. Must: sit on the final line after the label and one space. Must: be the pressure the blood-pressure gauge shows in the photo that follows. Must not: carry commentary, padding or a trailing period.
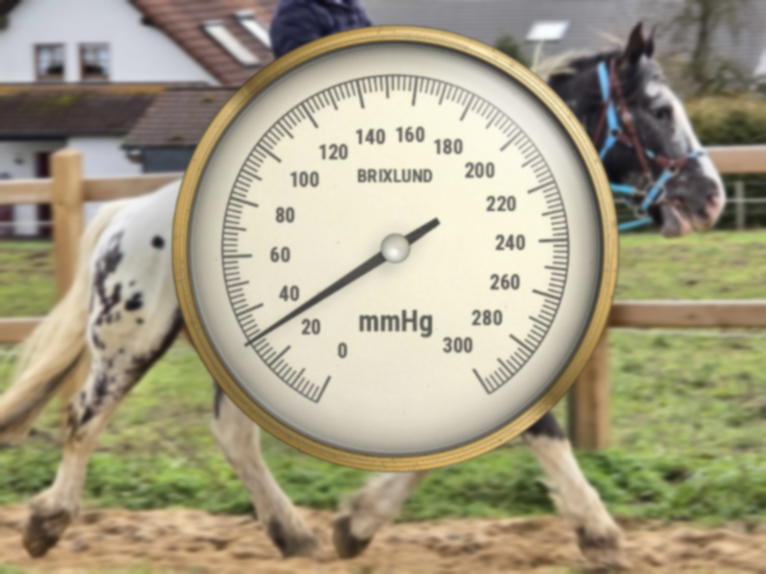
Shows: 30 mmHg
